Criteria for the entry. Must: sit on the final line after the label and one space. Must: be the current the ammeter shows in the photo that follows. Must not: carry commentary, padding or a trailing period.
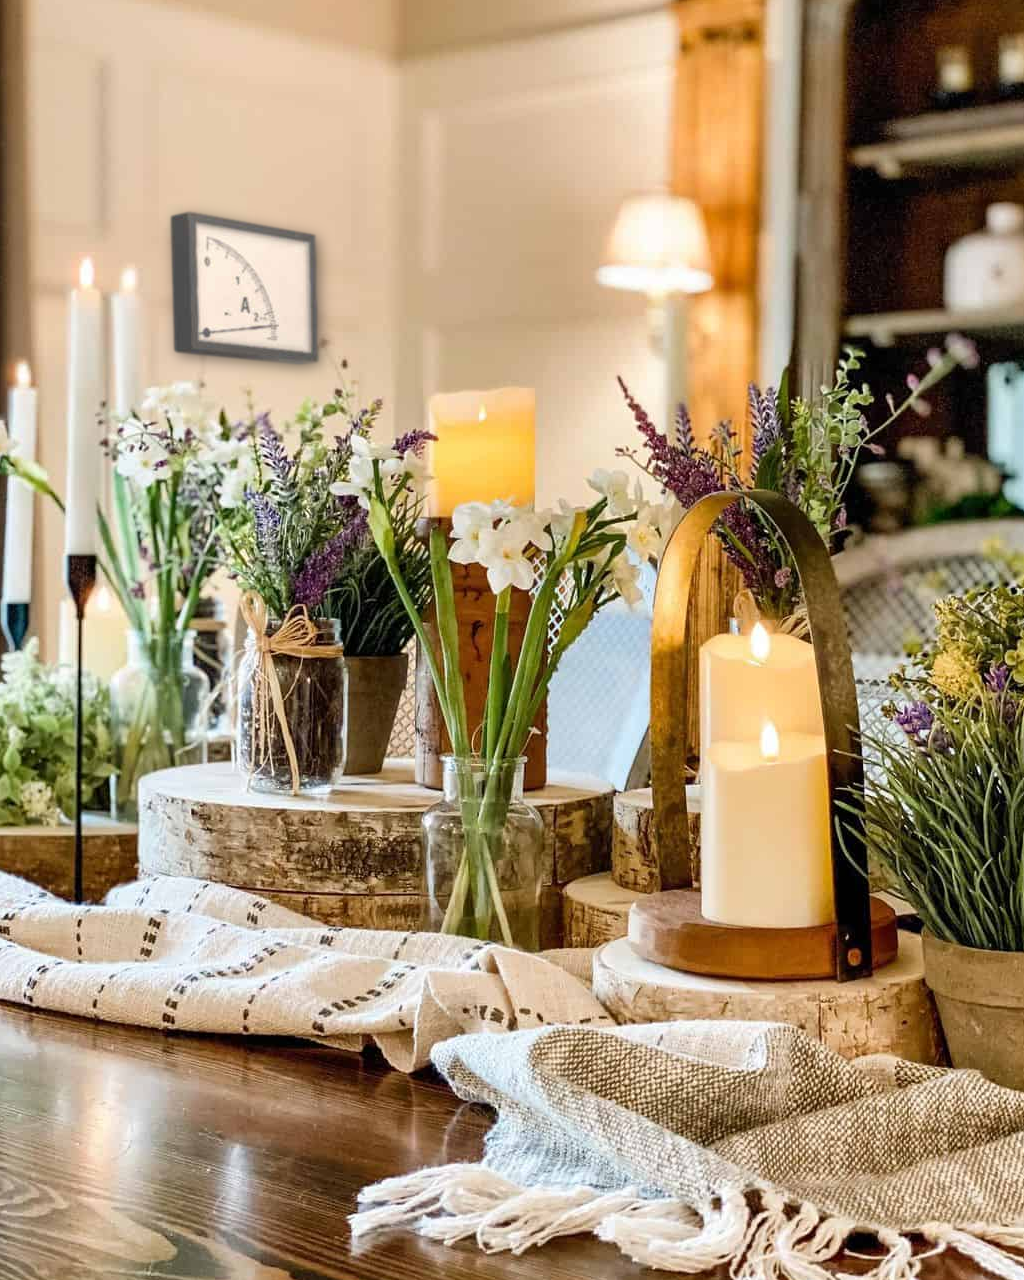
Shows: 2.25 A
